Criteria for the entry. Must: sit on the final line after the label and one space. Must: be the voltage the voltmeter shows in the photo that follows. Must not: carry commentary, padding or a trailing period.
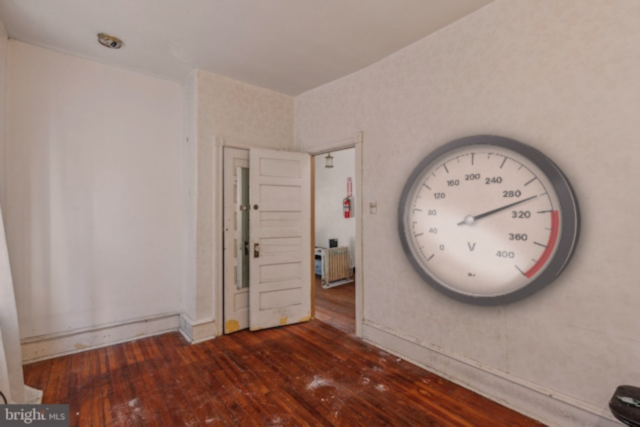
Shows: 300 V
